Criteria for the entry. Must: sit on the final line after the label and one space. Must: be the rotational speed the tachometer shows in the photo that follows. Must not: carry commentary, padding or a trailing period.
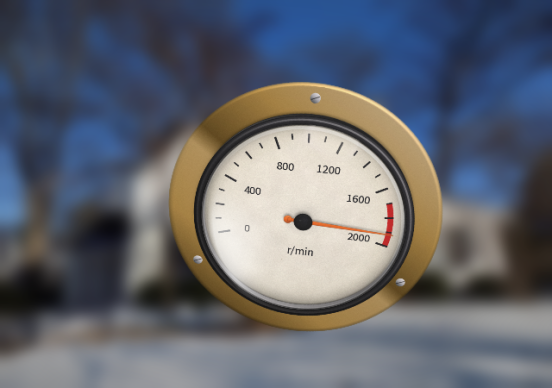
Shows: 1900 rpm
